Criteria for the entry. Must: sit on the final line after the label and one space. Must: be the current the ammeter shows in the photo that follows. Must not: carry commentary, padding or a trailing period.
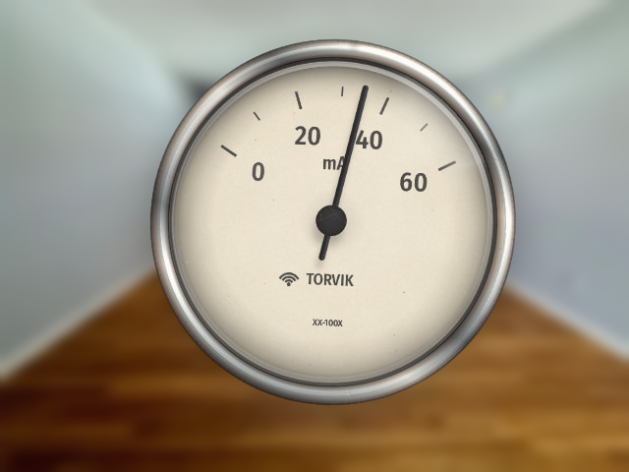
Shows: 35 mA
